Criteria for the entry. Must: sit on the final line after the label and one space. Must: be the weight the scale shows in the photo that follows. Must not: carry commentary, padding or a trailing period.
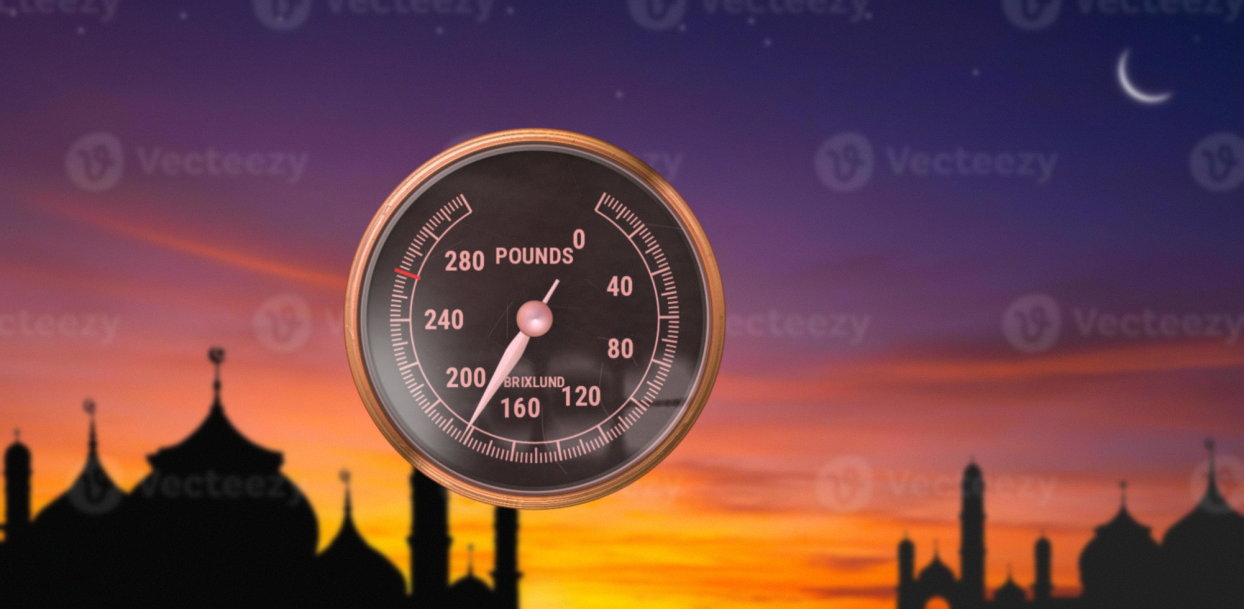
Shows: 182 lb
